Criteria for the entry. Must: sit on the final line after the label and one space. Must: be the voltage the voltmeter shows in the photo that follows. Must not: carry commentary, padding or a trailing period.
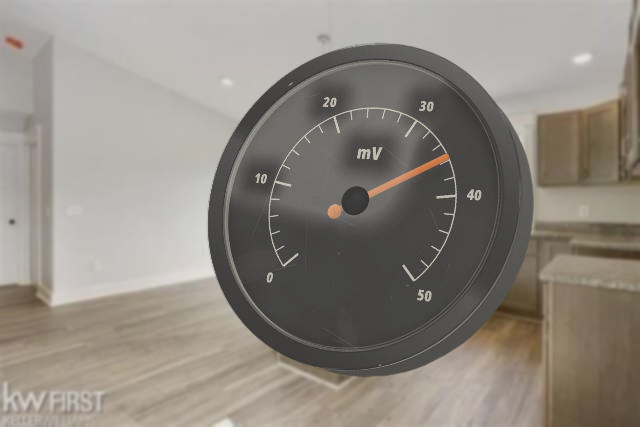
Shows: 36 mV
